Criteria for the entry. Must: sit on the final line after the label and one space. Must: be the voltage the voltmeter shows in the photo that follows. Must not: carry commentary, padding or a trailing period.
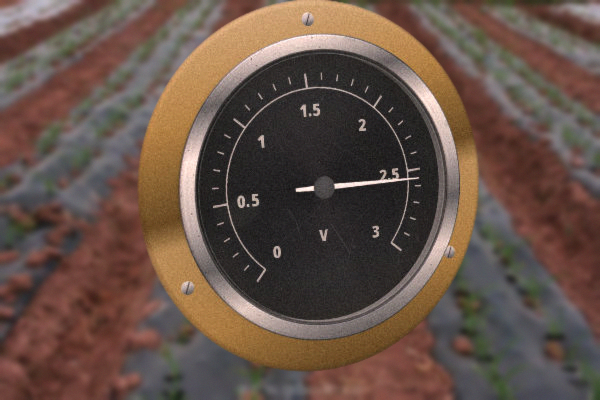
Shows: 2.55 V
